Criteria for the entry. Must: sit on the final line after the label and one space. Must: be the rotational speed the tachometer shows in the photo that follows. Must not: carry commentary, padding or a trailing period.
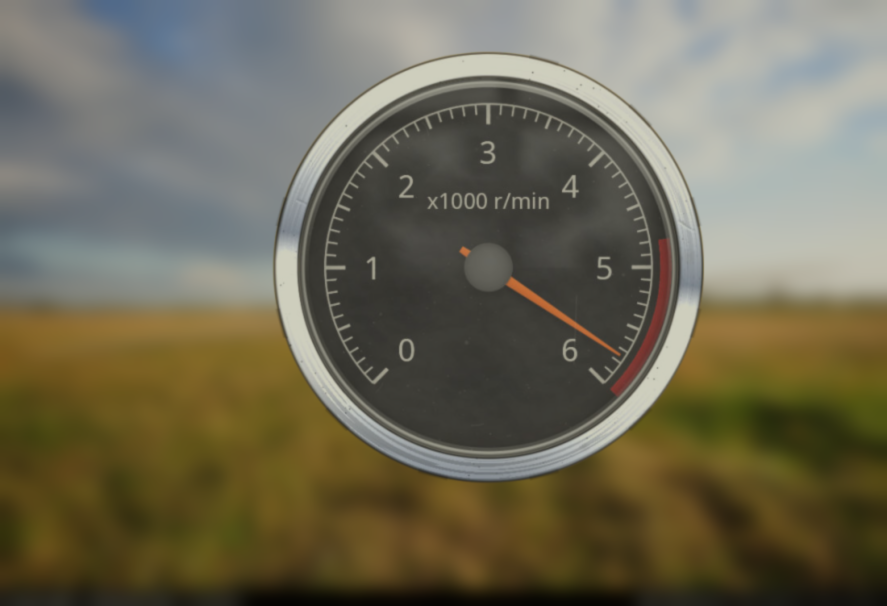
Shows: 5750 rpm
